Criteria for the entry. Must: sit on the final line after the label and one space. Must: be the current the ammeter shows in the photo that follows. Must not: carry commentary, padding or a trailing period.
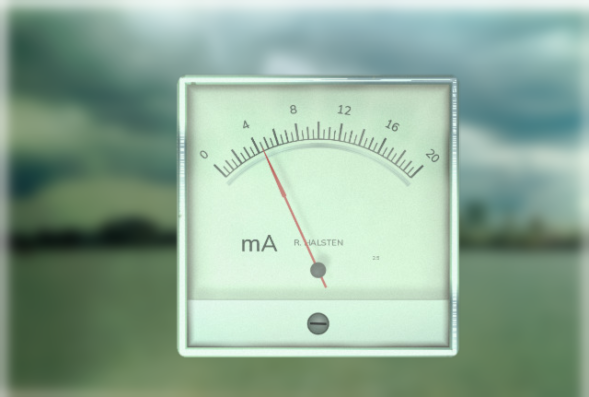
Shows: 4.5 mA
